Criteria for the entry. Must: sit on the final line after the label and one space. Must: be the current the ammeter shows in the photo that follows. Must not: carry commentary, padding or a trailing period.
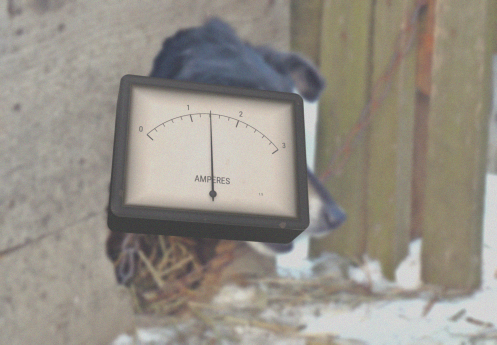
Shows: 1.4 A
